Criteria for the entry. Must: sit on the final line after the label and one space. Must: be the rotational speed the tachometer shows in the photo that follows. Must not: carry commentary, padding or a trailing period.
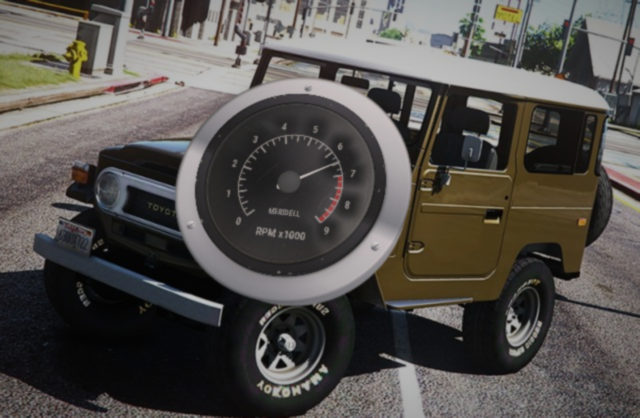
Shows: 6500 rpm
